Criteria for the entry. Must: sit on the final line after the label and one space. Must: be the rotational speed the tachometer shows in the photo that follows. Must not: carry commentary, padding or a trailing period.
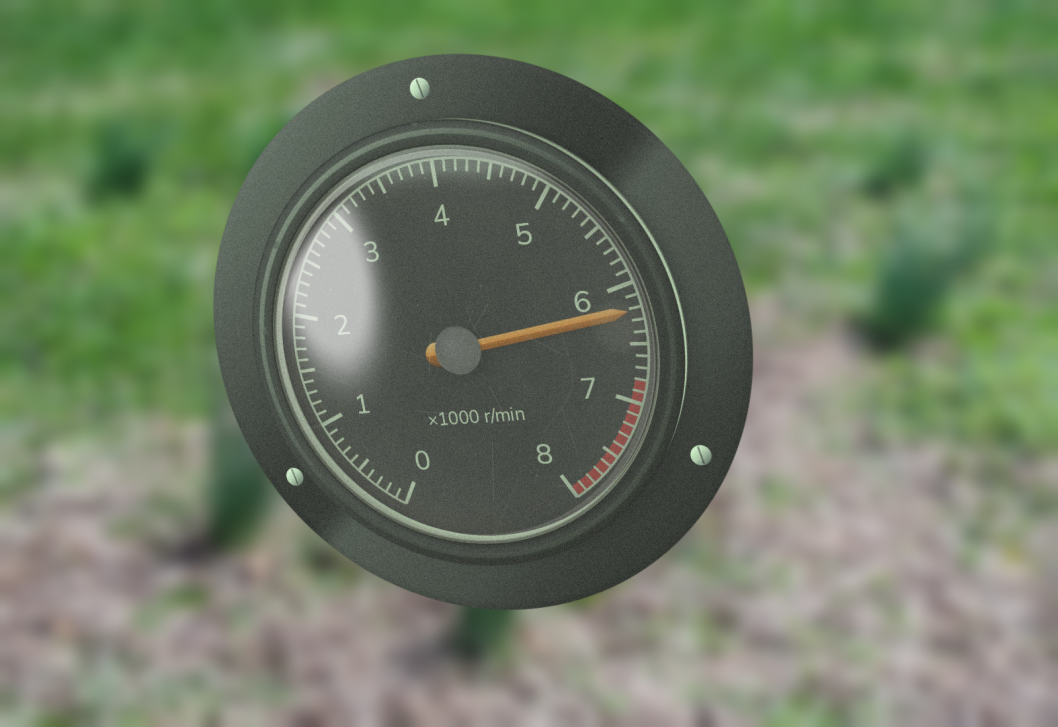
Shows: 6200 rpm
